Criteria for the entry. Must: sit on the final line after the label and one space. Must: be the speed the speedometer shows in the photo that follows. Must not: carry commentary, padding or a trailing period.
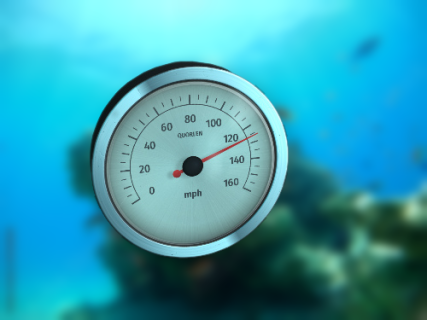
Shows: 125 mph
